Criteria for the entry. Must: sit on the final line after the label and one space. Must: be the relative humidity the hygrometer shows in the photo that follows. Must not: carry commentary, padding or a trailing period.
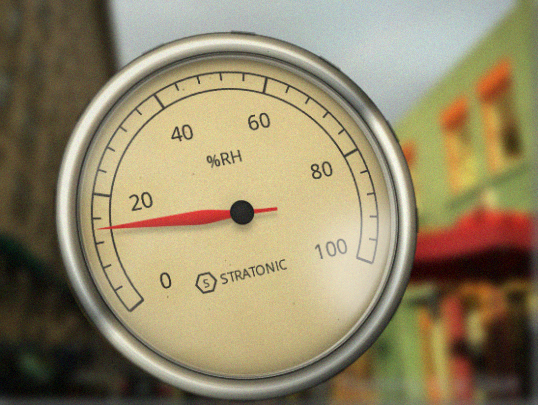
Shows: 14 %
